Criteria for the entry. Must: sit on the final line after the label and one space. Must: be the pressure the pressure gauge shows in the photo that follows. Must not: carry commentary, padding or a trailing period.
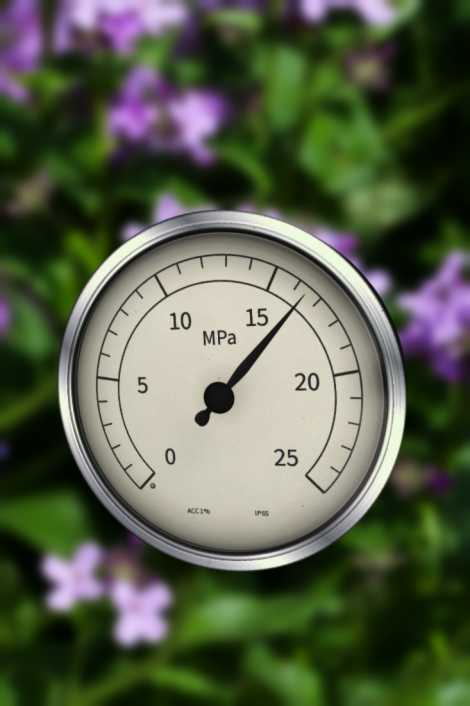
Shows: 16.5 MPa
